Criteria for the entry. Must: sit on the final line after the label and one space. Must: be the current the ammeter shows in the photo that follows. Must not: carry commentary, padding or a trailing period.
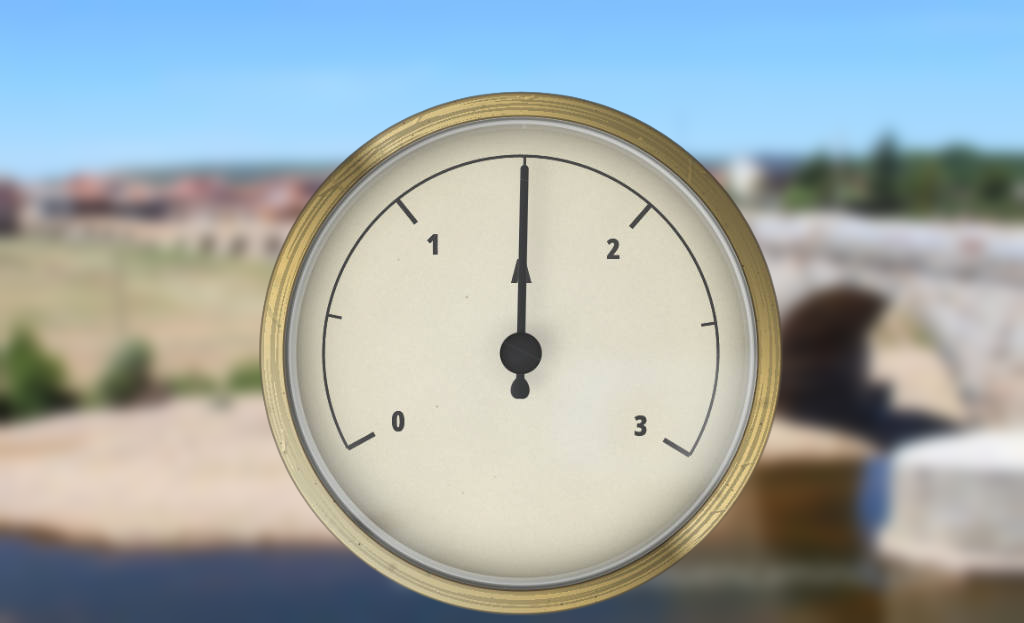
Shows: 1.5 A
